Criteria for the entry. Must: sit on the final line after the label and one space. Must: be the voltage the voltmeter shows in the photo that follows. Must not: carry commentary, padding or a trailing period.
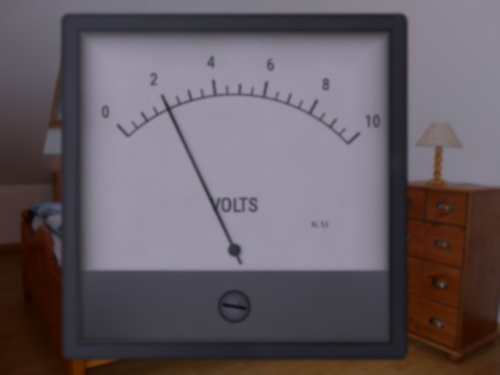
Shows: 2 V
